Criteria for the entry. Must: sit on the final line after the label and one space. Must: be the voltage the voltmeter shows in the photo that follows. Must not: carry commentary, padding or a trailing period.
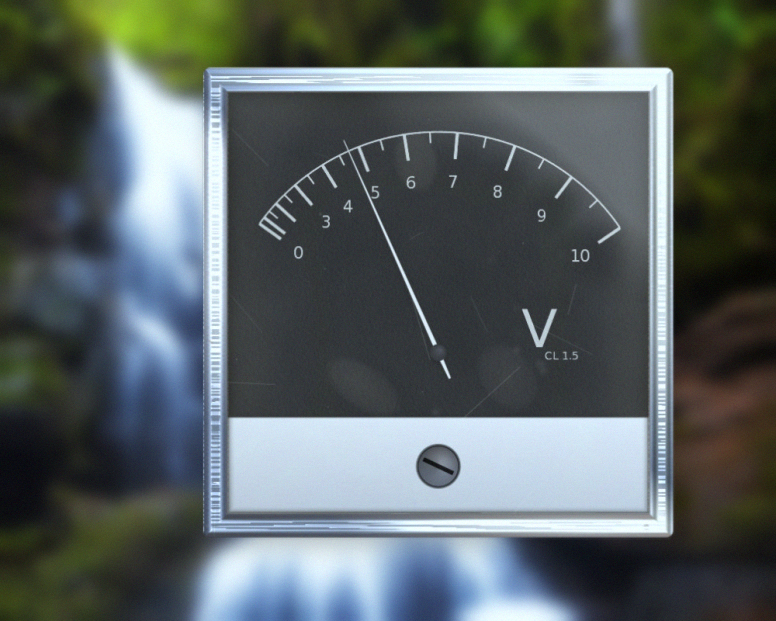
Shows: 4.75 V
